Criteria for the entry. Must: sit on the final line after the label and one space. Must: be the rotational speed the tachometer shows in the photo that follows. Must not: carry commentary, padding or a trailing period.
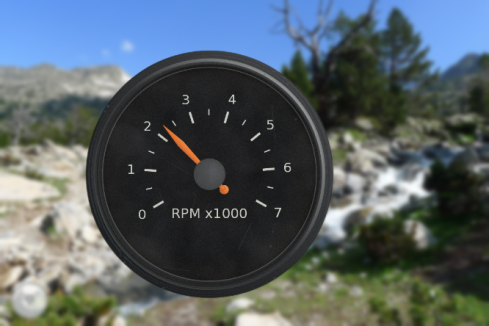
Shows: 2250 rpm
